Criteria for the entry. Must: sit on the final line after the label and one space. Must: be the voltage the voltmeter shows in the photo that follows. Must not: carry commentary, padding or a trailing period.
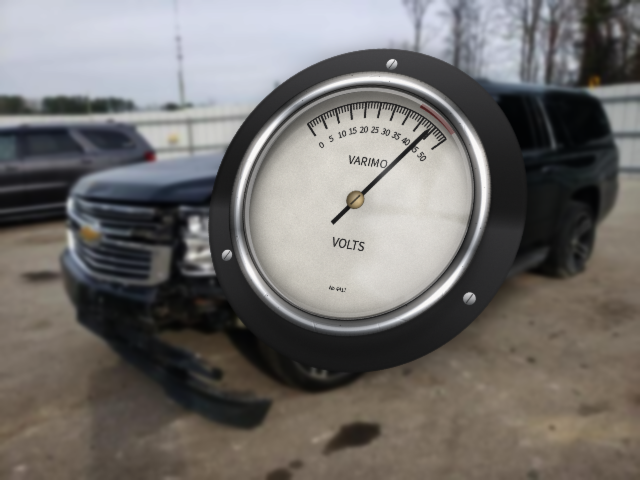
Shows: 45 V
